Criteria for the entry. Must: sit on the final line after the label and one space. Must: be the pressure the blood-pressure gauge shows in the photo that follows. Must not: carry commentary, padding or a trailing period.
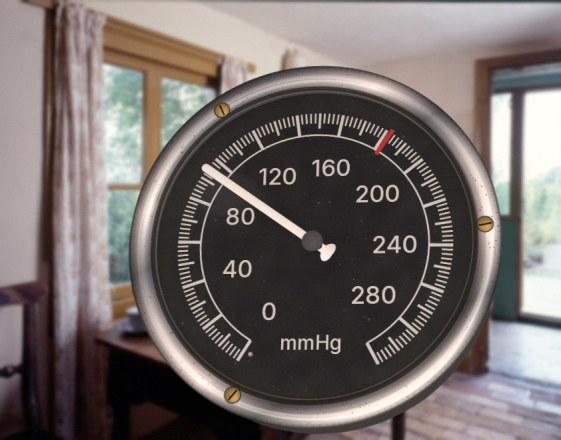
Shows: 94 mmHg
